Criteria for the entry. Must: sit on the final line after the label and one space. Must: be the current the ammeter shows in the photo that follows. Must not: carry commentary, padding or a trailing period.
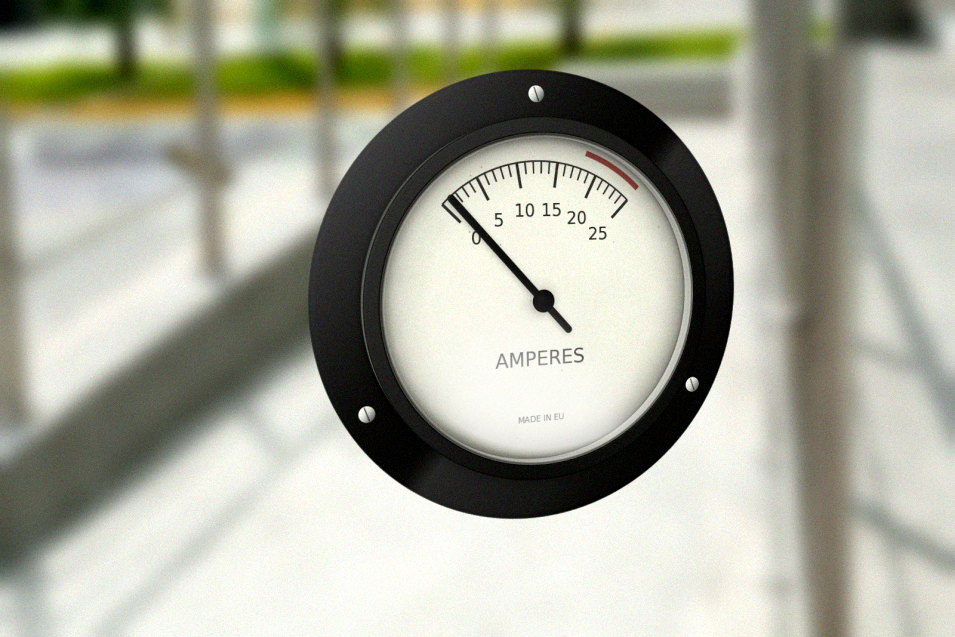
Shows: 1 A
